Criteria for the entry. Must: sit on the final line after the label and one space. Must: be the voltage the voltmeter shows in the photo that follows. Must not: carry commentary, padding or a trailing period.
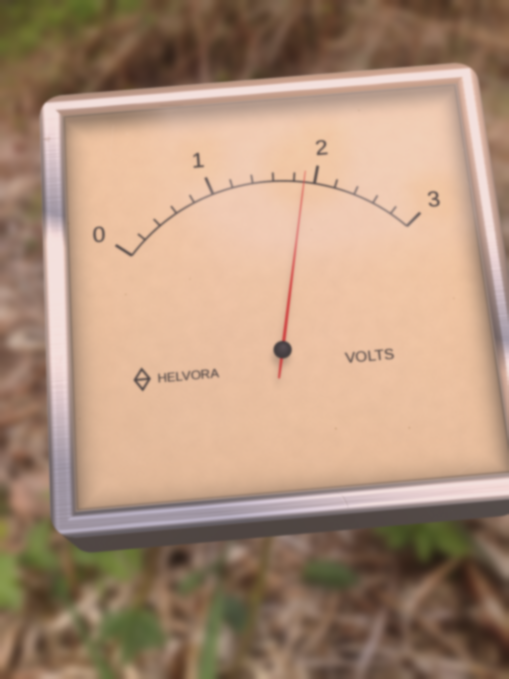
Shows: 1.9 V
